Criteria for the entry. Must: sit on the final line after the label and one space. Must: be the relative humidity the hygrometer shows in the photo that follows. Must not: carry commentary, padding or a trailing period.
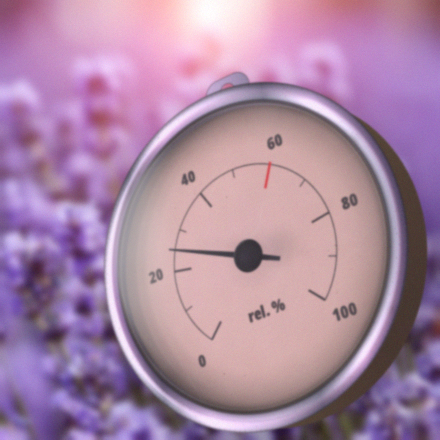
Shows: 25 %
